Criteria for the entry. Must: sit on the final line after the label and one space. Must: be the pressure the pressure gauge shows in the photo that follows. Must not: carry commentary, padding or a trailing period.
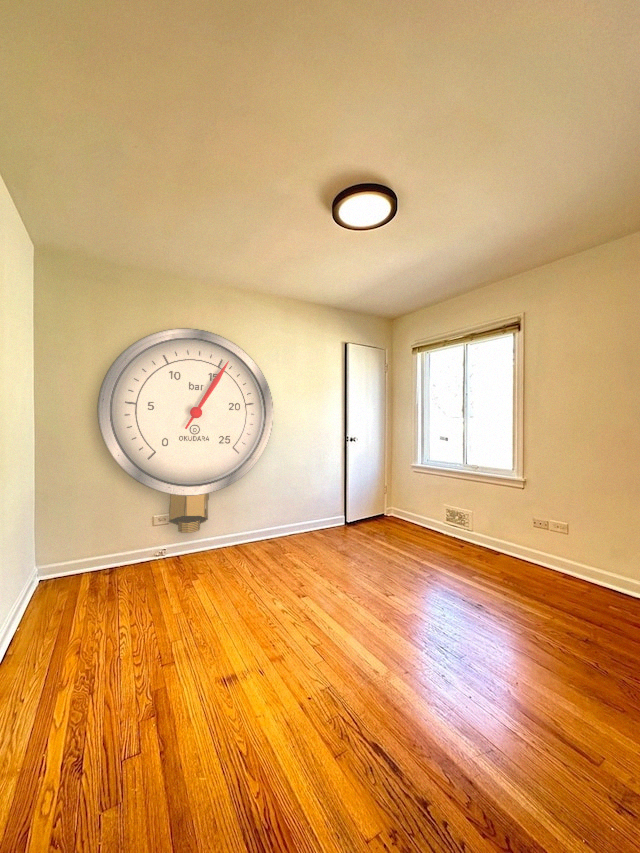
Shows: 15.5 bar
